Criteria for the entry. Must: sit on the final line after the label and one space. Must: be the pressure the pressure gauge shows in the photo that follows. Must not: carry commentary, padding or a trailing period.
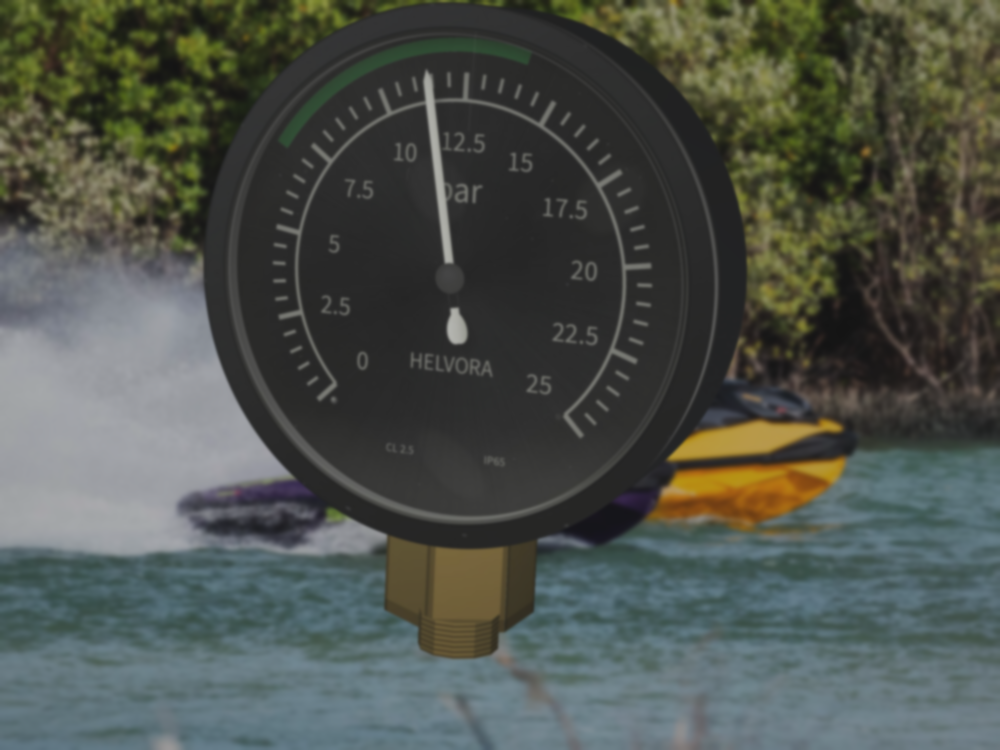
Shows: 11.5 bar
